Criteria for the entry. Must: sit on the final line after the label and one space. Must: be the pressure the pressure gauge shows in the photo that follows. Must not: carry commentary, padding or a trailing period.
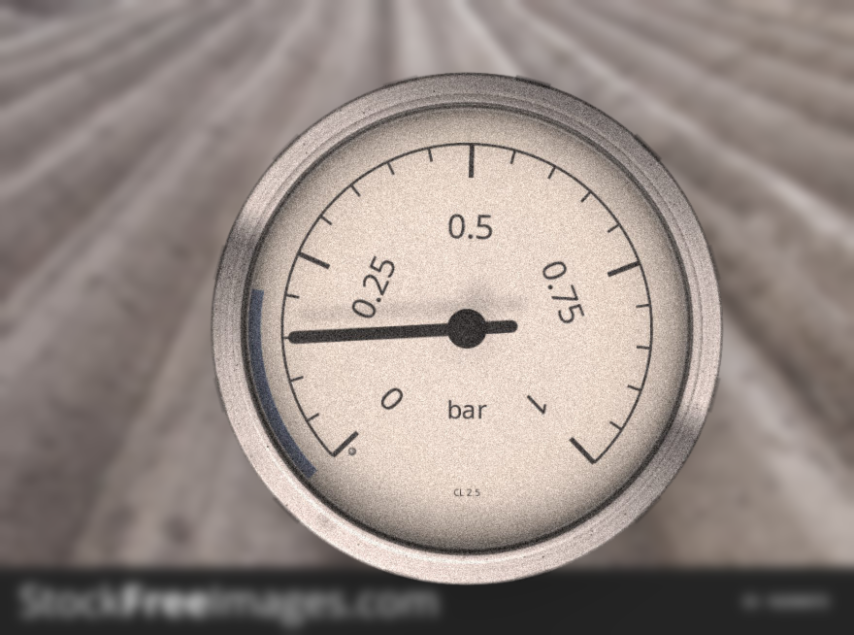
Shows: 0.15 bar
